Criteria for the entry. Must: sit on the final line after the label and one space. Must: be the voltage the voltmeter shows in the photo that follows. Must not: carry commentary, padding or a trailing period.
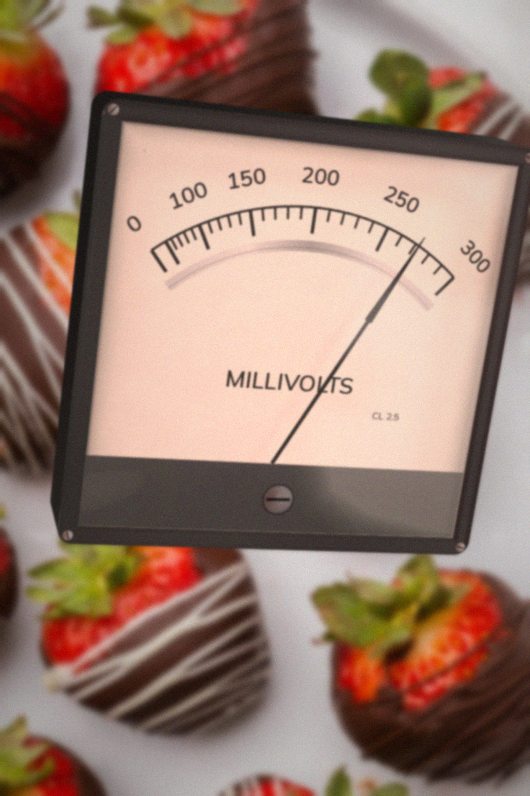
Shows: 270 mV
